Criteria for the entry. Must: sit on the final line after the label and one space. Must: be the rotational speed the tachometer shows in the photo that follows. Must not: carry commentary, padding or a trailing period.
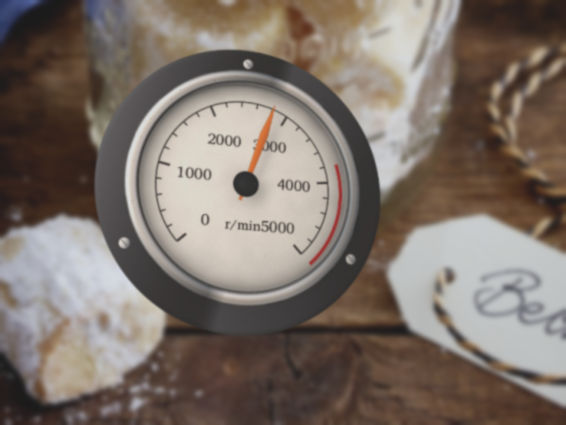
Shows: 2800 rpm
